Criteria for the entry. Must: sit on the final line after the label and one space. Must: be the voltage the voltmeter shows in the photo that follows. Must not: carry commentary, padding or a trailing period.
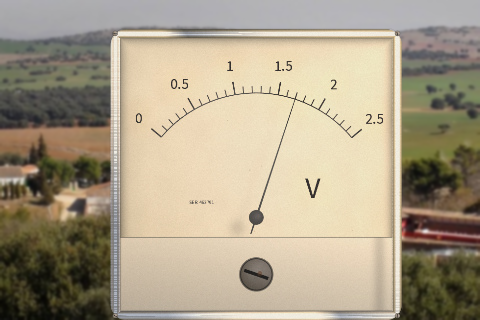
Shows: 1.7 V
